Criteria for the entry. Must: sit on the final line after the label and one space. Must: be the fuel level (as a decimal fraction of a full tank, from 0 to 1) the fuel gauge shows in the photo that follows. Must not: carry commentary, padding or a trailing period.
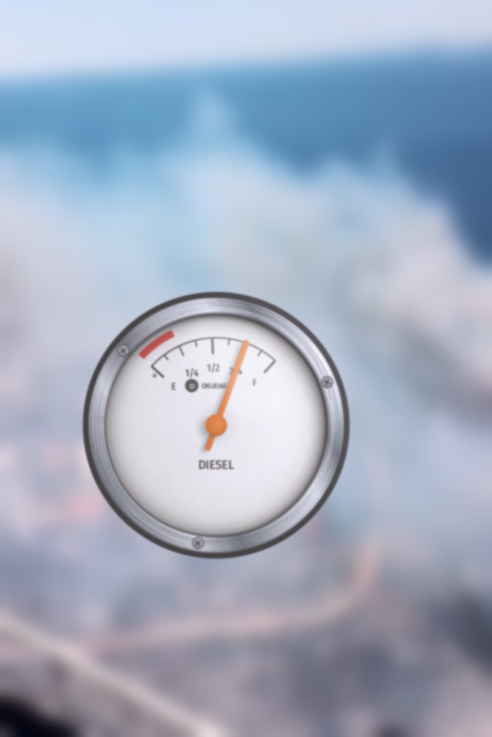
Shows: 0.75
